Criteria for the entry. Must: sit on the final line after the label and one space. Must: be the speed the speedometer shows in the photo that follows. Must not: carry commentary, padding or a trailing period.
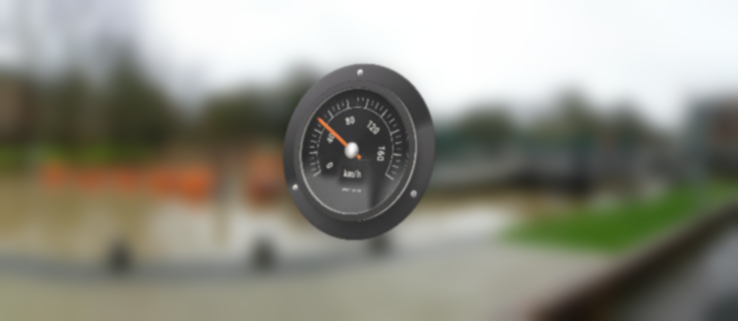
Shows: 50 km/h
